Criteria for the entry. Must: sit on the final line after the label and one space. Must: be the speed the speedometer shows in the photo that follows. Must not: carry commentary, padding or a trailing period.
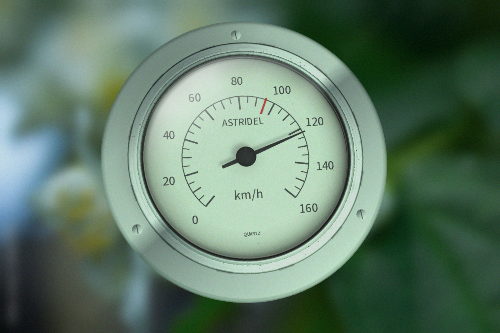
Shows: 122.5 km/h
